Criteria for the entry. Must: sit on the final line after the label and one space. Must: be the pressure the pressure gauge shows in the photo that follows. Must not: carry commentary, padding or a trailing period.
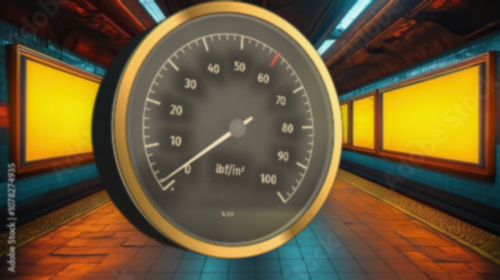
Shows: 2 psi
